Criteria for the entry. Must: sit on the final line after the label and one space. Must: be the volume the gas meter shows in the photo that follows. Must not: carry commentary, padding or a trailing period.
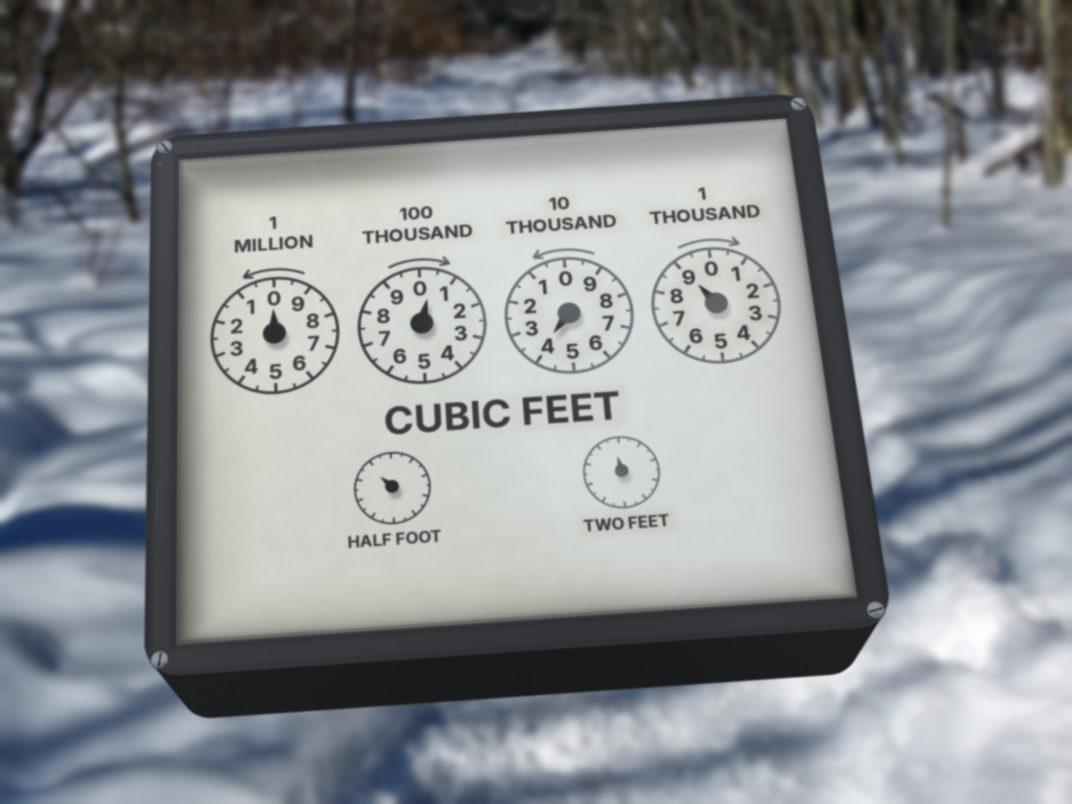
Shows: 3900 ft³
